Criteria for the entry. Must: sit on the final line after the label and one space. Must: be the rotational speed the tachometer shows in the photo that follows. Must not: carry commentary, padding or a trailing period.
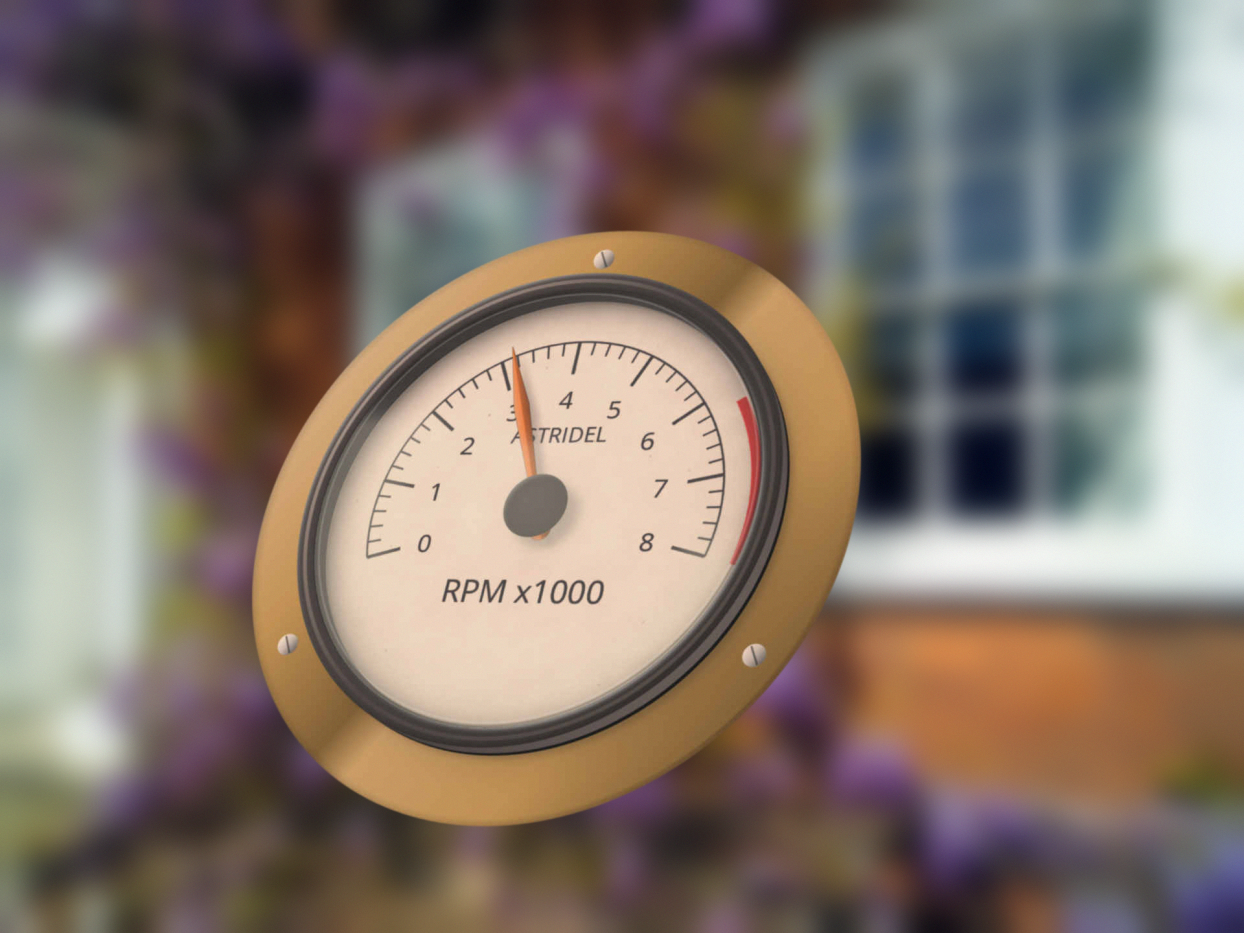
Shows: 3200 rpm
